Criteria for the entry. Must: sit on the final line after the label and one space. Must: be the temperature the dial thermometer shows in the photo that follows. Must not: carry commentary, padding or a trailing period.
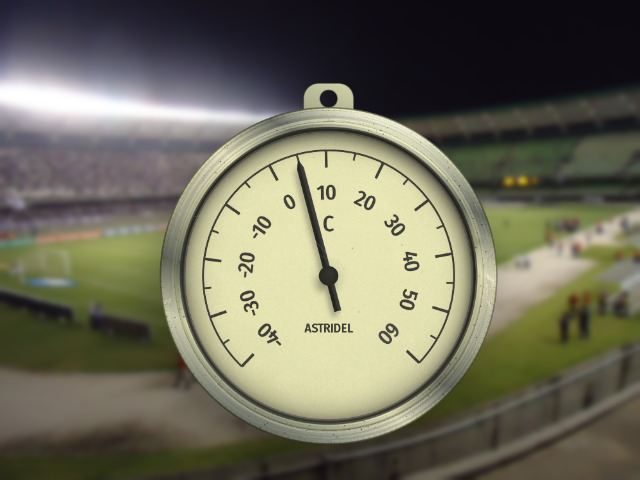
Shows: 5 °C
